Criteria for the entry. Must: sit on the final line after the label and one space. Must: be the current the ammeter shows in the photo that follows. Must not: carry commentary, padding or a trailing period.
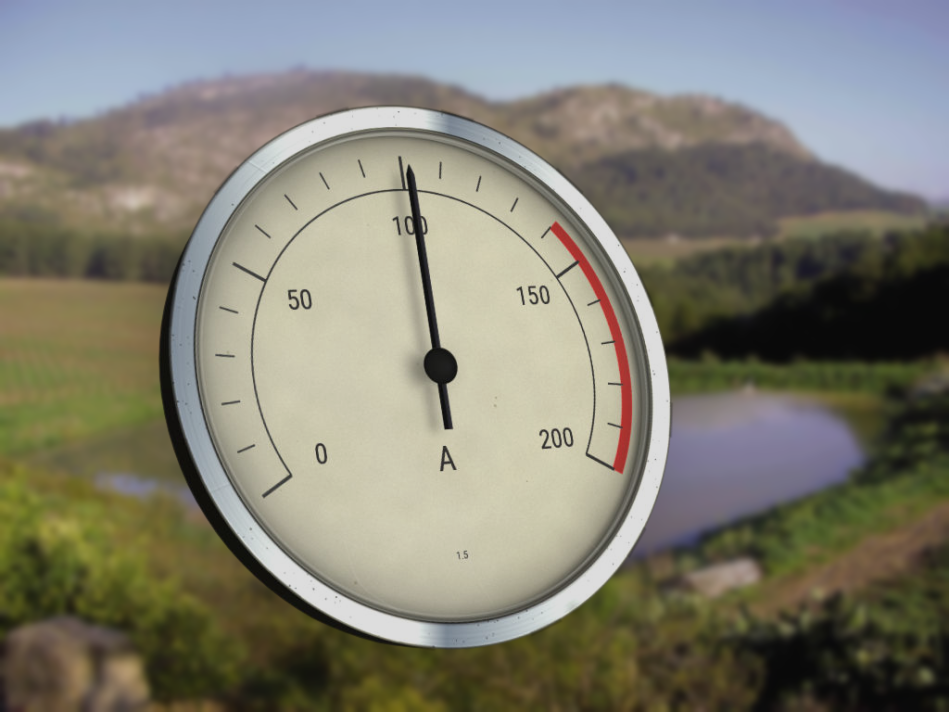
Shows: 100 A
